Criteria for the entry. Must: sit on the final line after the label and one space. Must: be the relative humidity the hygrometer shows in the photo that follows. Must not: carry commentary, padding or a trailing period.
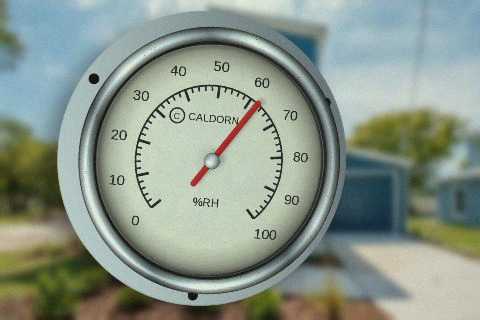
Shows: 62 %
